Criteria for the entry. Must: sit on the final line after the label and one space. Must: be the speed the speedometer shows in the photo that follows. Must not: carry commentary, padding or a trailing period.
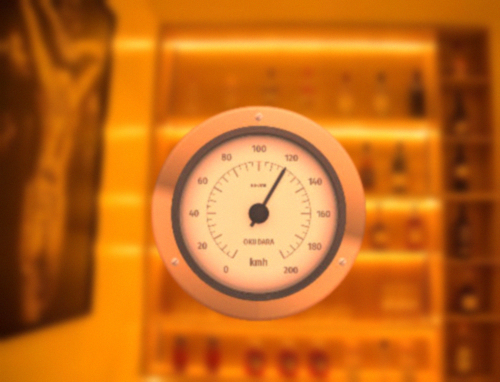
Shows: 120 km/h
